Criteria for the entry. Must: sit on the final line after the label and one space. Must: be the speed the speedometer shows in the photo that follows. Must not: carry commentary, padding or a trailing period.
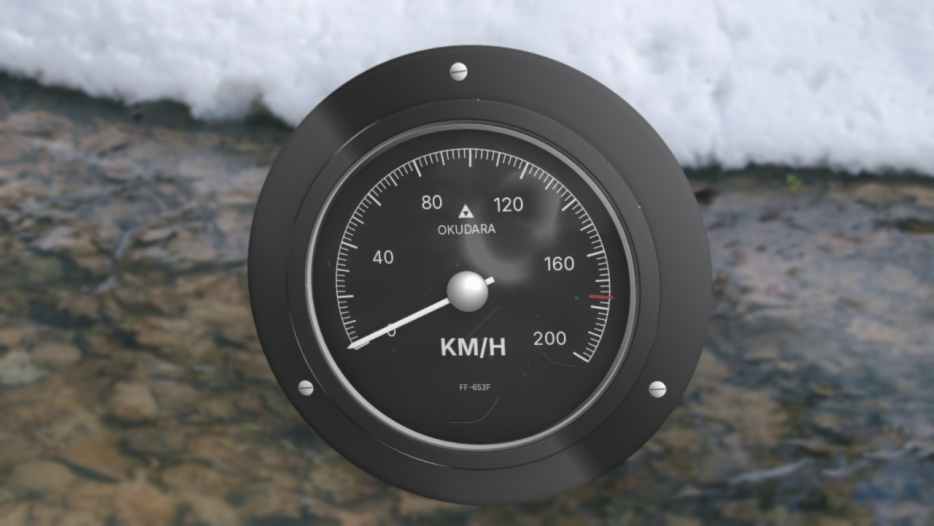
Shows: 2 km/h
